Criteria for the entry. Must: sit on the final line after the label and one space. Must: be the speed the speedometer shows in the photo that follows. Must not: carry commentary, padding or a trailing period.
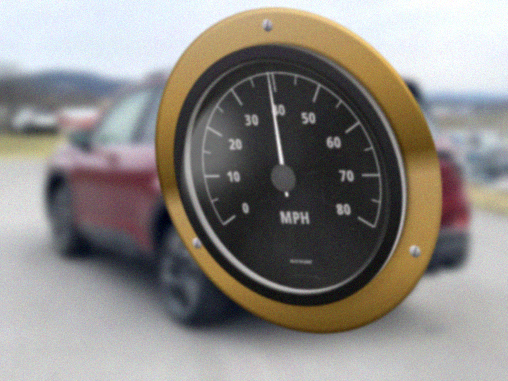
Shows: 40 mph
